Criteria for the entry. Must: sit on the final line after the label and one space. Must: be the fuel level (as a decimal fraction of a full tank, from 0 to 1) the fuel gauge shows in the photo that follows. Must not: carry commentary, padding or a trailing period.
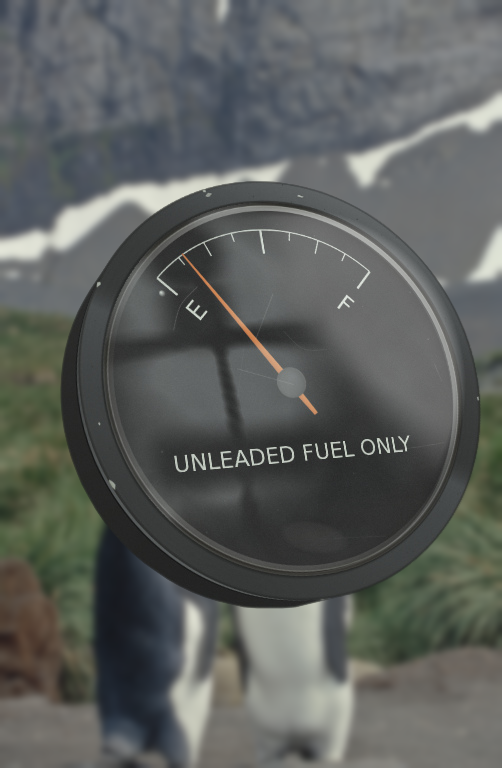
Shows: 0.125
